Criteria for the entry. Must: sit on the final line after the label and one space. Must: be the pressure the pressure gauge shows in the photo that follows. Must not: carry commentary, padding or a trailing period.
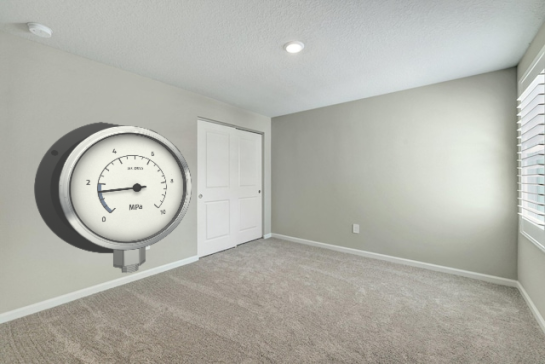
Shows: 1.5 MPa
